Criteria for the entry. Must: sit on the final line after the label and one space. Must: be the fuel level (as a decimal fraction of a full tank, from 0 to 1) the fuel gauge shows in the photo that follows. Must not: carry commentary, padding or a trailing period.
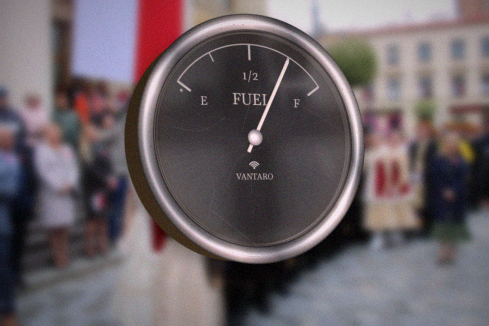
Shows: 0.75
